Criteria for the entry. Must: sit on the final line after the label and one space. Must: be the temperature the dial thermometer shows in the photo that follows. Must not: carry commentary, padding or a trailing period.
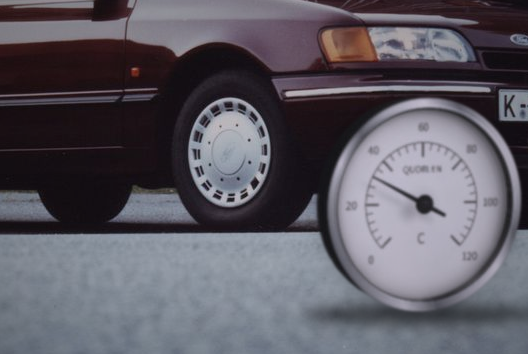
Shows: 32 °C
